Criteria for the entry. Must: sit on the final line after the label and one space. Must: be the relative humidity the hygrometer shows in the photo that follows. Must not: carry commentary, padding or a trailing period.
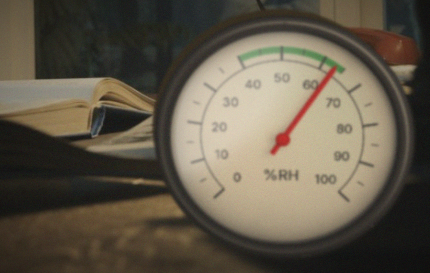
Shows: 62.5 %
